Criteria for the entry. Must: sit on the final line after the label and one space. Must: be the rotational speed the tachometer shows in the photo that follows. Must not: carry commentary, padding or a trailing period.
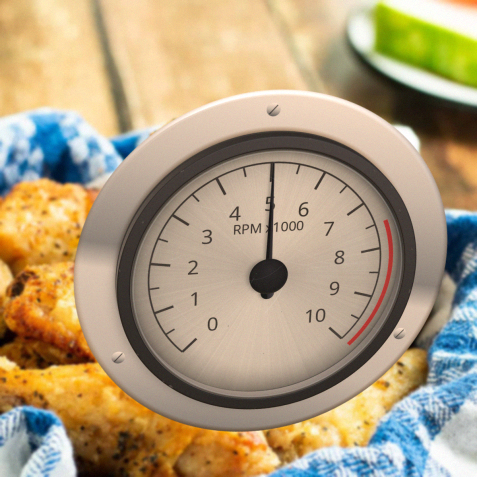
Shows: 5000 rpm
